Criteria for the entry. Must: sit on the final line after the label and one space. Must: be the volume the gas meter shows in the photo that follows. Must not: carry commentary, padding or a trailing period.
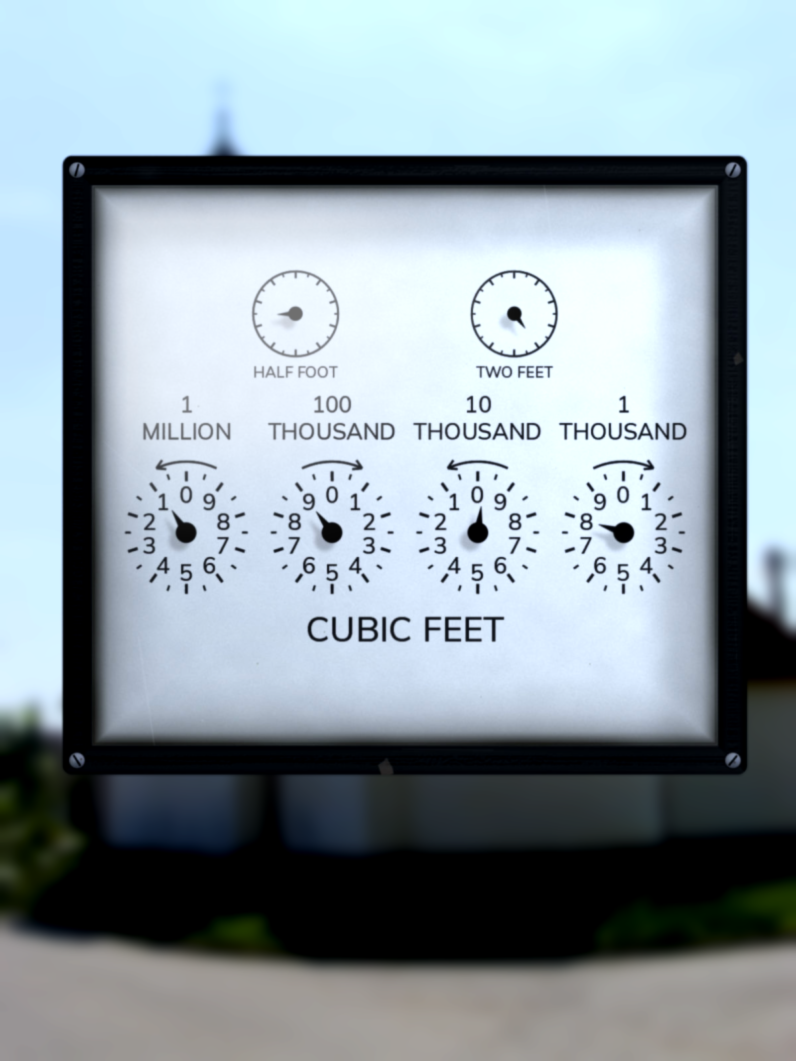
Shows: 89800 ft³
